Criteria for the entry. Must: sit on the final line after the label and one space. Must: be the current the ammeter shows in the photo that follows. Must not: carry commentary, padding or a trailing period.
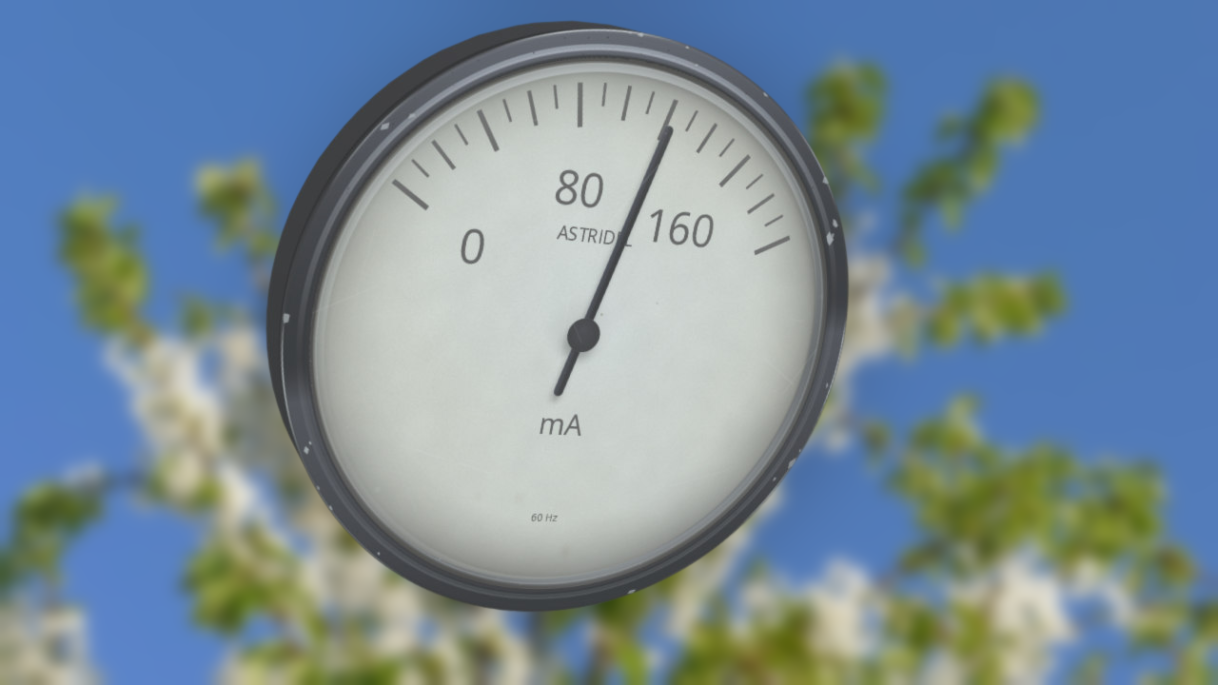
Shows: 120 mA
